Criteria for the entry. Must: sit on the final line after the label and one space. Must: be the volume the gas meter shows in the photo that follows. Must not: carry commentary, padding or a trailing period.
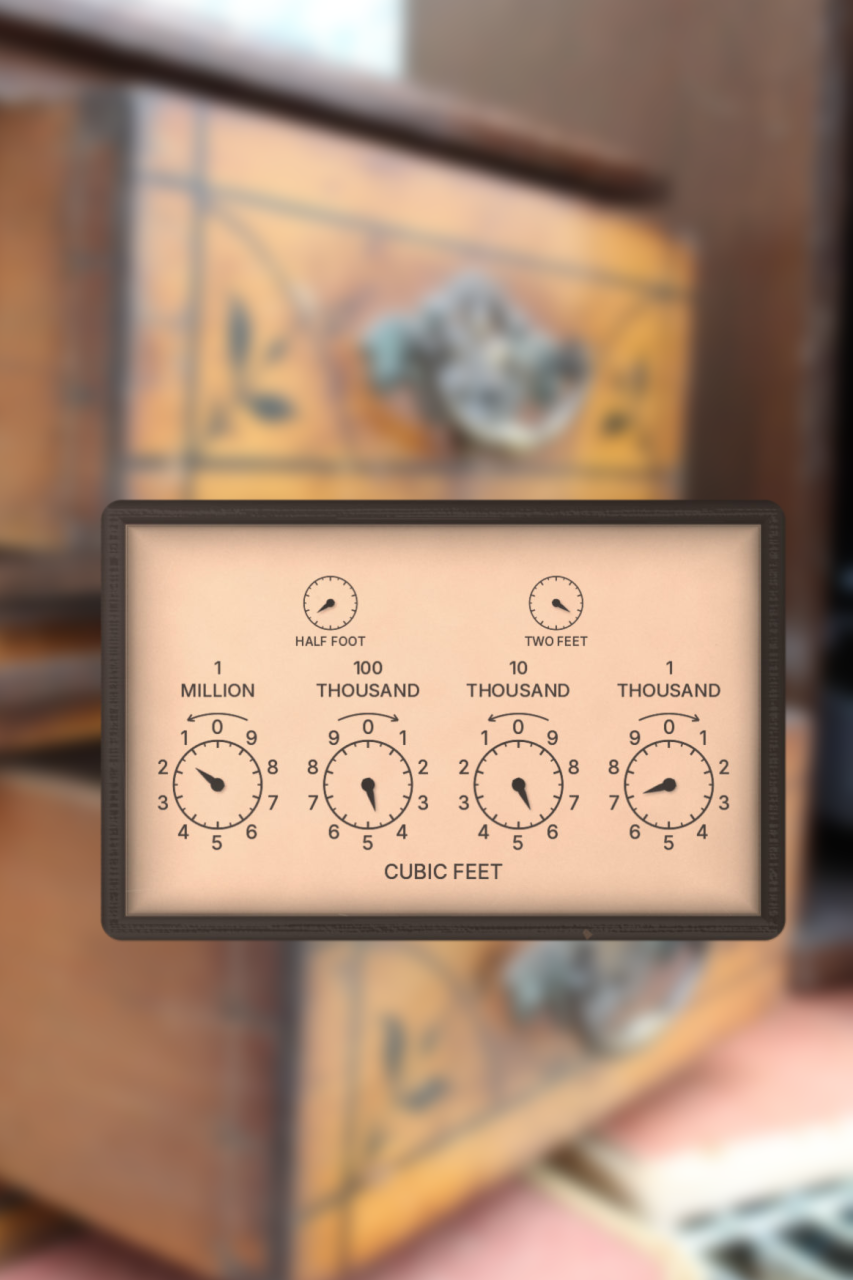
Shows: 145700 ft³
